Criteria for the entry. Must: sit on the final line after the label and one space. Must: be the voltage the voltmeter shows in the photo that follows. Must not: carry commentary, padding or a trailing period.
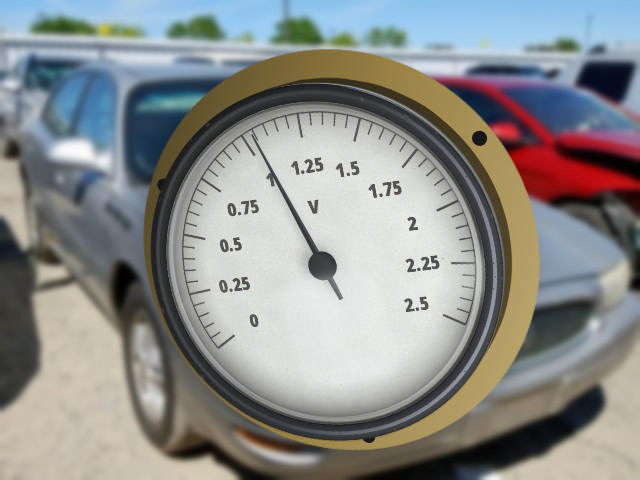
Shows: 1.05 V
